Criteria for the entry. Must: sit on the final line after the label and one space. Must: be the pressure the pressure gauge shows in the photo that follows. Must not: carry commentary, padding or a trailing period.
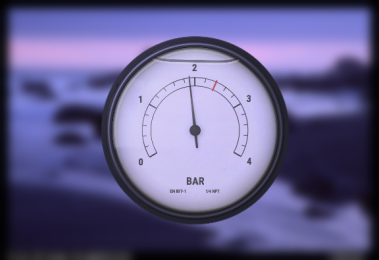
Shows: 1.9 bar
